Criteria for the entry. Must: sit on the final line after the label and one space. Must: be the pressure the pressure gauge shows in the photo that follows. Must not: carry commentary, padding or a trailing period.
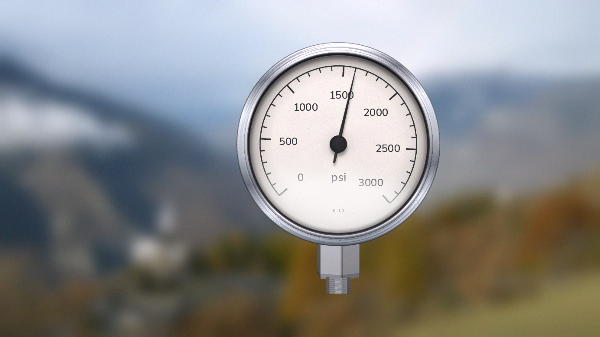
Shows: 1600 psi
